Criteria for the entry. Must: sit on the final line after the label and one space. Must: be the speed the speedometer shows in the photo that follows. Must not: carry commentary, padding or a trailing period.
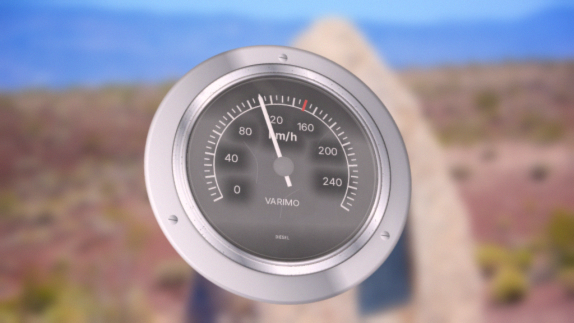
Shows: 110 km/h
